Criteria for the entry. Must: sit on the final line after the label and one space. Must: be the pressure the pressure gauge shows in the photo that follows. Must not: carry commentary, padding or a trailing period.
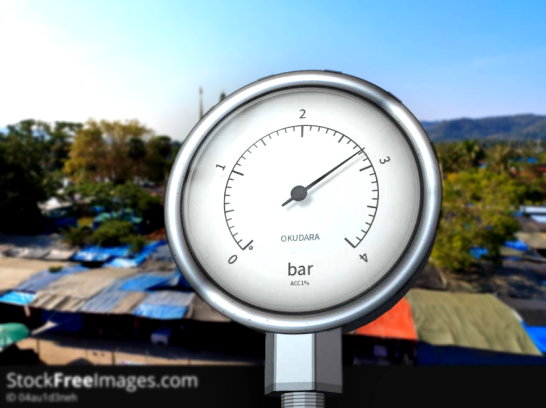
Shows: 2.8 bar
